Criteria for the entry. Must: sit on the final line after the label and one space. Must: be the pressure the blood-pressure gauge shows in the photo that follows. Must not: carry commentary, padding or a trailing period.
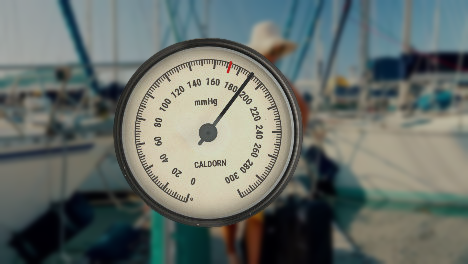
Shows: 190 mmHg
